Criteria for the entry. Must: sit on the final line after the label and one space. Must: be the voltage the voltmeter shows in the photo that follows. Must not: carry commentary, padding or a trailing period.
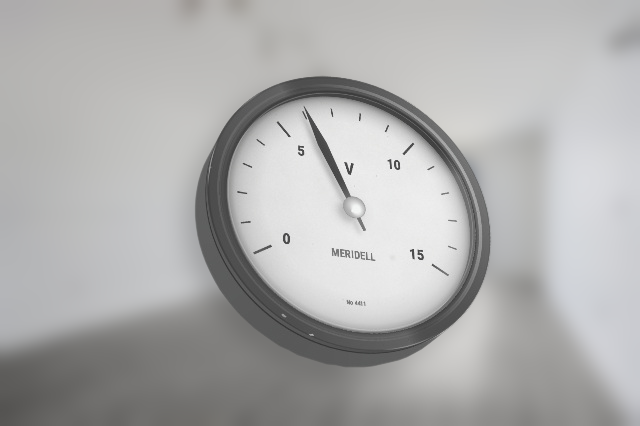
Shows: 6 V
